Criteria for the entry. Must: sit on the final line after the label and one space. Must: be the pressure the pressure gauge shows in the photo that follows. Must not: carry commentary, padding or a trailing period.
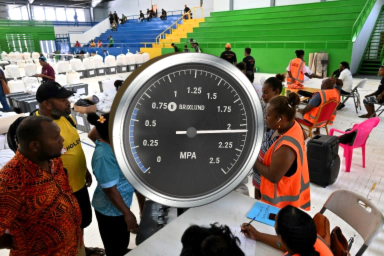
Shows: 2.05 MPa
